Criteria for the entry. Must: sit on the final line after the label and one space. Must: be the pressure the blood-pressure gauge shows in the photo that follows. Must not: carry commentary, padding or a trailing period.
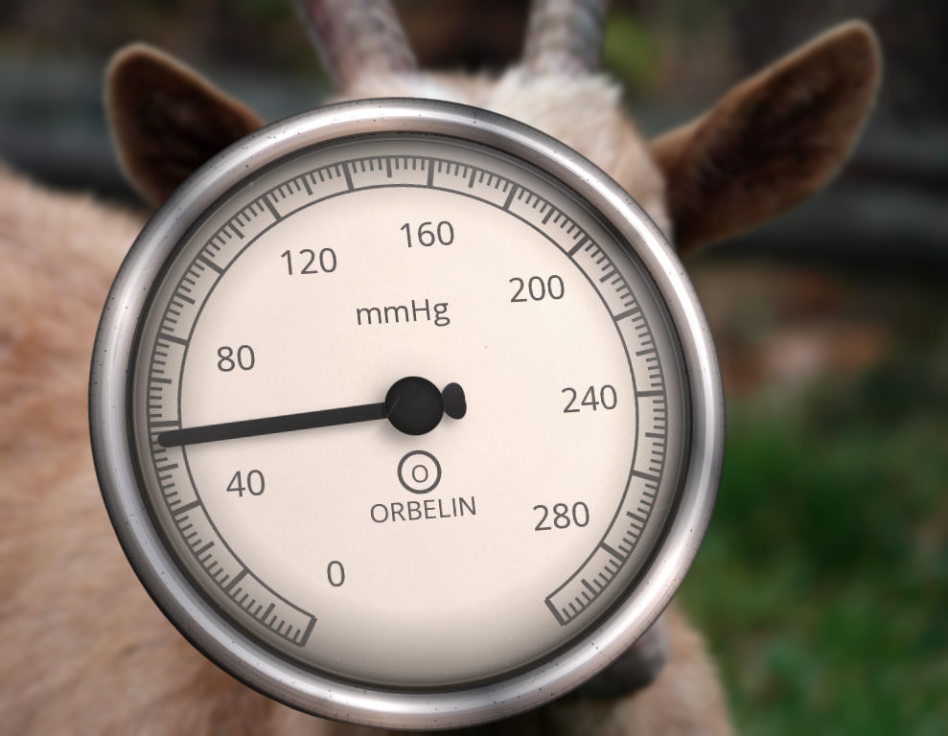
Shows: 56 mmHg
